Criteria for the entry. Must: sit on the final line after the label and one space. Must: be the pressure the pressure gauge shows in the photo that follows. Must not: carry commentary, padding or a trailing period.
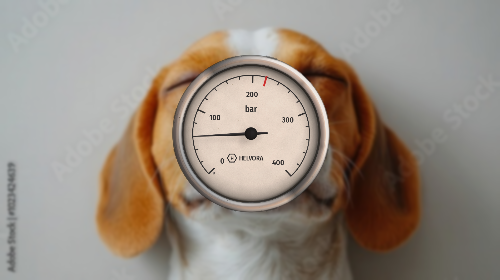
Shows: 60 bar
